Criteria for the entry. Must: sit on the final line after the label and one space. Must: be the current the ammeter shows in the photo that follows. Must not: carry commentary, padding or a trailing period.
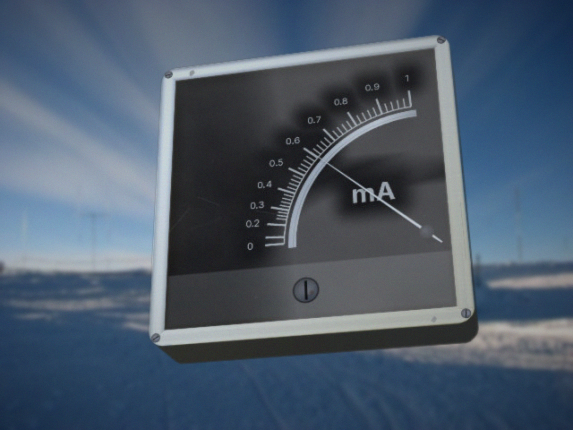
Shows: 0.6 mA
